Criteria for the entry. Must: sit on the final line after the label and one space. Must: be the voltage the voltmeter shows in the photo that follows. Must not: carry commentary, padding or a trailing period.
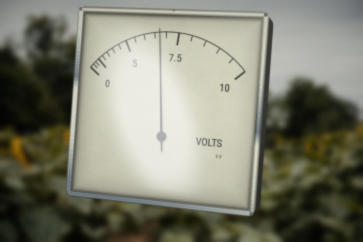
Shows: 6.75 V
